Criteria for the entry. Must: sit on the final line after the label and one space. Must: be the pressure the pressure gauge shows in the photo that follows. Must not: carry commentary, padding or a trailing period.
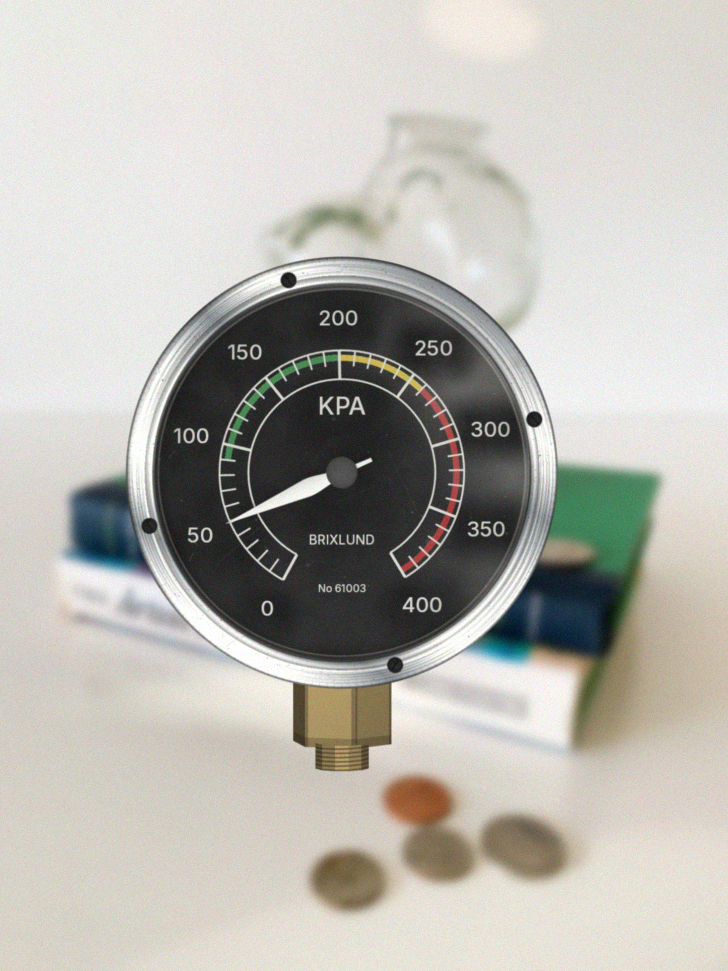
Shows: 50 kPa
